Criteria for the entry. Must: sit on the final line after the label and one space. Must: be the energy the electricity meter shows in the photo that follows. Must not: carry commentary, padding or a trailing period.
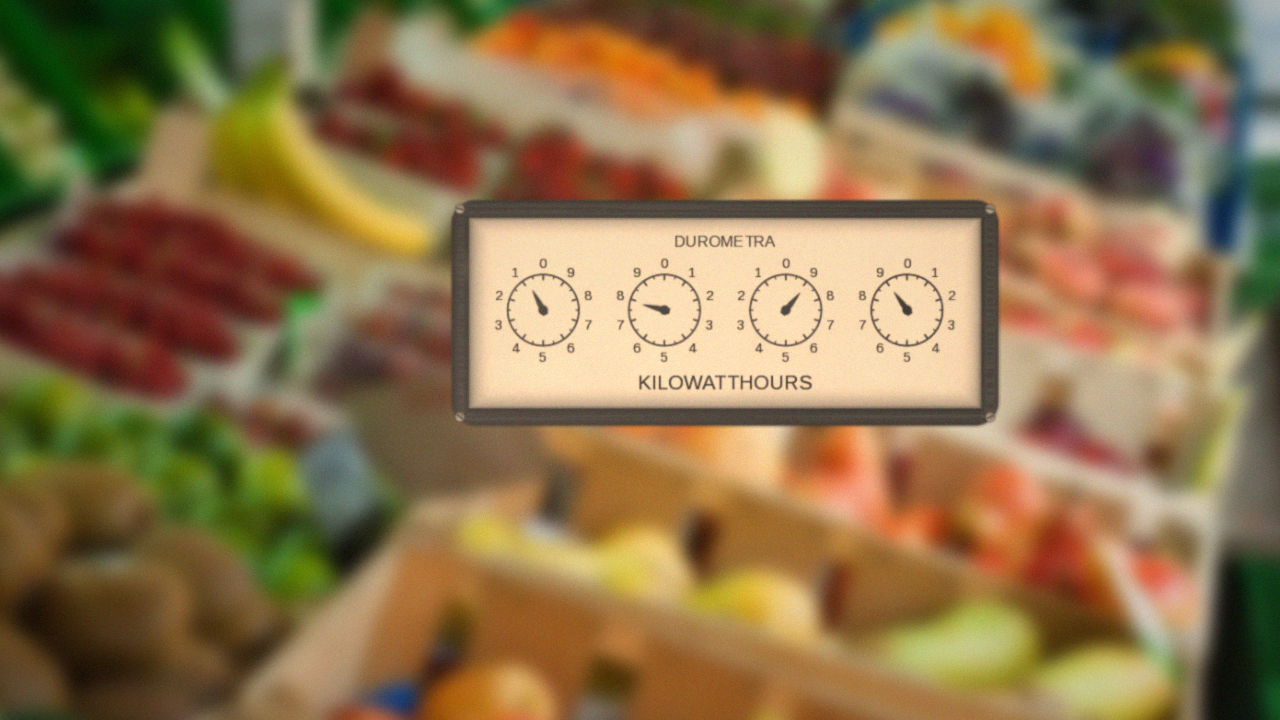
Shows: 789 kWh
